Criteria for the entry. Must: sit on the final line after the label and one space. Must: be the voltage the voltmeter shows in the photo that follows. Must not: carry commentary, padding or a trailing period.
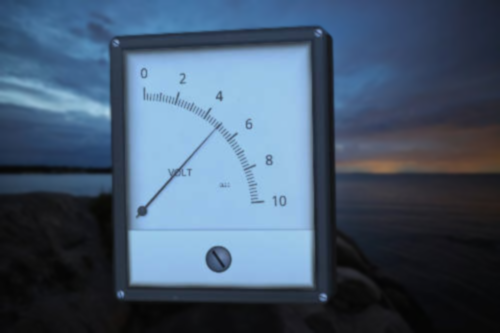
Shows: 5 V
